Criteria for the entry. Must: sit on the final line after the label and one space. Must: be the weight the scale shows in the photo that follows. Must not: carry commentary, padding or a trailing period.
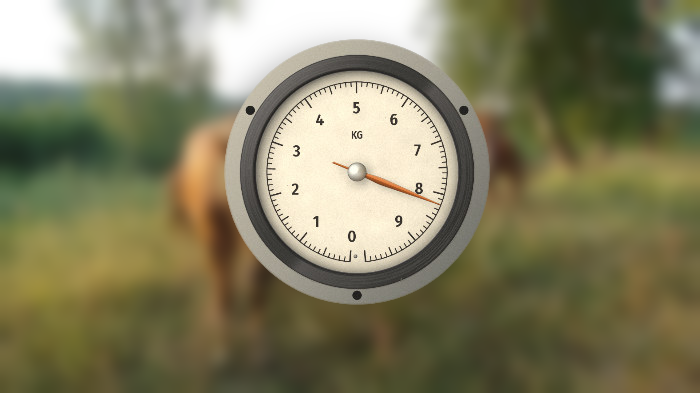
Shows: 8.2 kg
